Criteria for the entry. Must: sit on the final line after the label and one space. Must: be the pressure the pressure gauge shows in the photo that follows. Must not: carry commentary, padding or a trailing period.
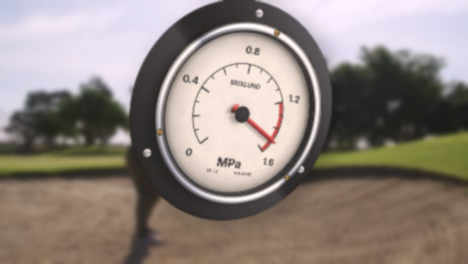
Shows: 1.5 MPa
